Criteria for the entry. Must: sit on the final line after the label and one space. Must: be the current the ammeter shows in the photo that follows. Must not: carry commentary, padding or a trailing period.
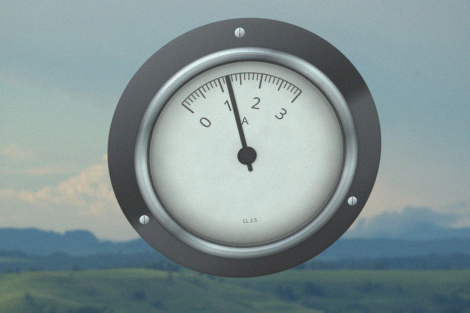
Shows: 1.2 A
